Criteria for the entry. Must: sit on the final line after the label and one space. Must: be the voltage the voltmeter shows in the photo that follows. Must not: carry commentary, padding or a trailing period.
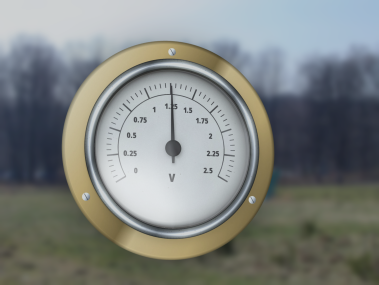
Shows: 1.25 V
